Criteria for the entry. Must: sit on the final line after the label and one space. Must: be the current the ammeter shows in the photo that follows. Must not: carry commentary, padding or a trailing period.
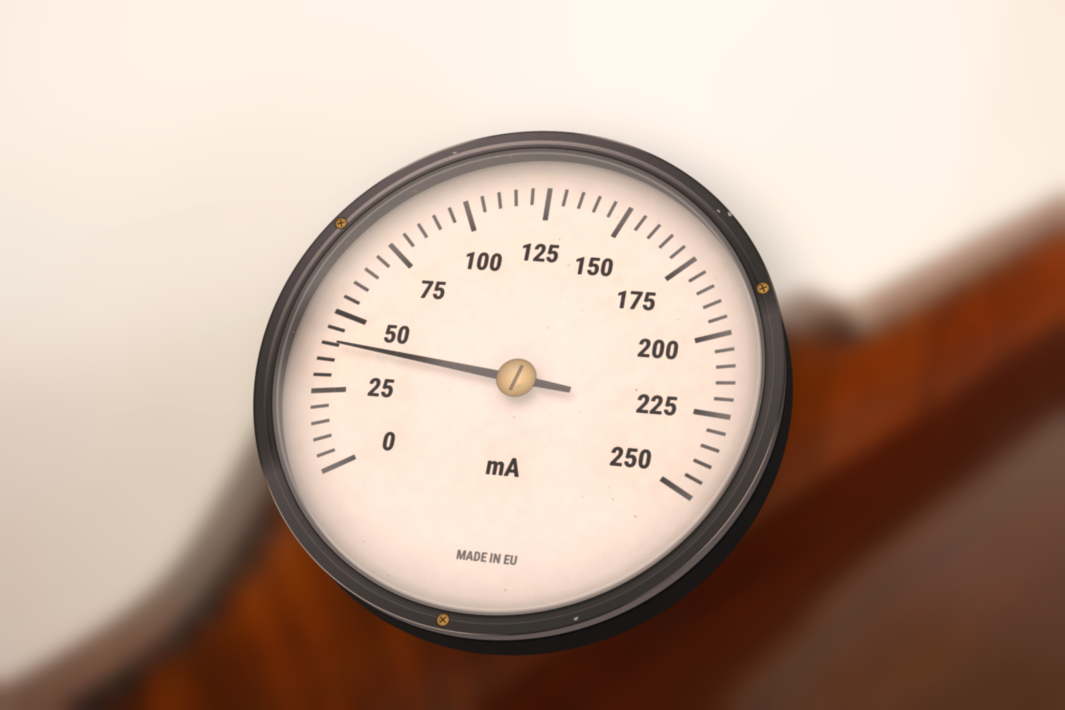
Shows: 40 mA
